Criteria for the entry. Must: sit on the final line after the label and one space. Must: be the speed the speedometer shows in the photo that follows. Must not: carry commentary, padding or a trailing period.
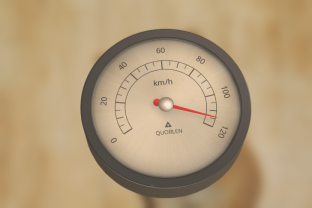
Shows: 115 km/h
